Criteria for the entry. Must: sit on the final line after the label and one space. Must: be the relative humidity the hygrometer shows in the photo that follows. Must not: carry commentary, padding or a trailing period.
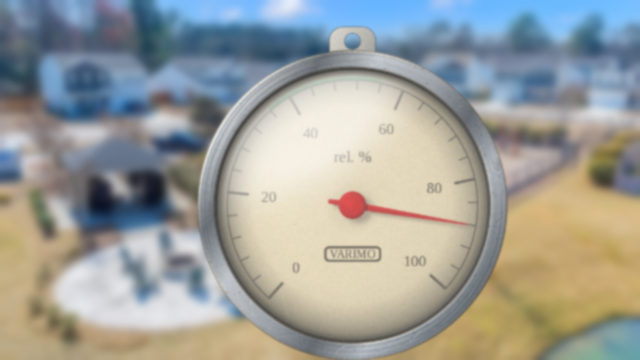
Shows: 88 %
